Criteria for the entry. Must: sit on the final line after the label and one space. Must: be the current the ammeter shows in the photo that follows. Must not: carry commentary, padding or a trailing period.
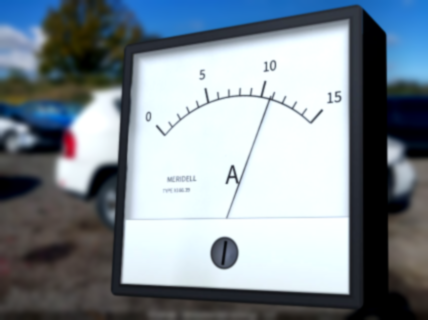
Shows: 11 A
